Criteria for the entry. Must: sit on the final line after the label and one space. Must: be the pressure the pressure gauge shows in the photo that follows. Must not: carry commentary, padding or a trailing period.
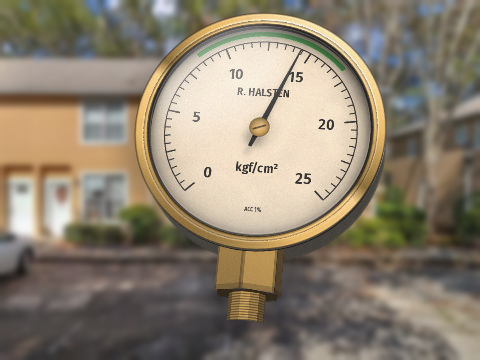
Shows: 14.5 kg/cm²
